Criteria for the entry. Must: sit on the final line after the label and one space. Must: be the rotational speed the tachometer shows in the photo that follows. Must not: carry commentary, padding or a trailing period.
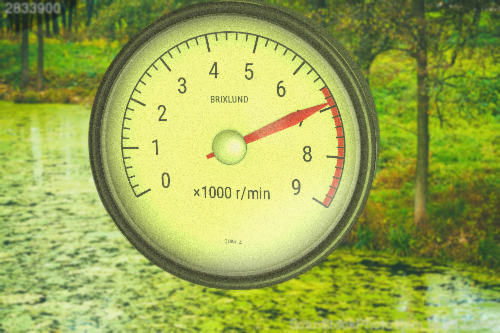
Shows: 6900 rpm
